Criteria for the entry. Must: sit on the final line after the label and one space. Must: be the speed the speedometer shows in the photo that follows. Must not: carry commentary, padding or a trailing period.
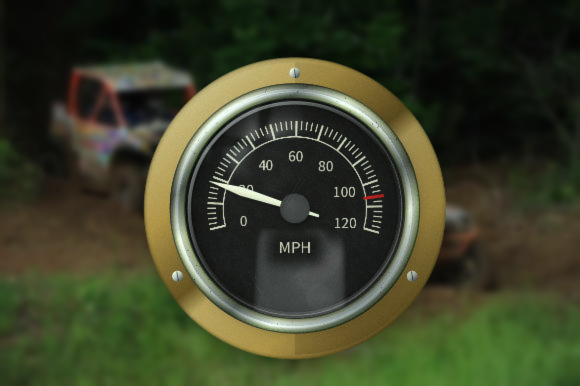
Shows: 18 mph
